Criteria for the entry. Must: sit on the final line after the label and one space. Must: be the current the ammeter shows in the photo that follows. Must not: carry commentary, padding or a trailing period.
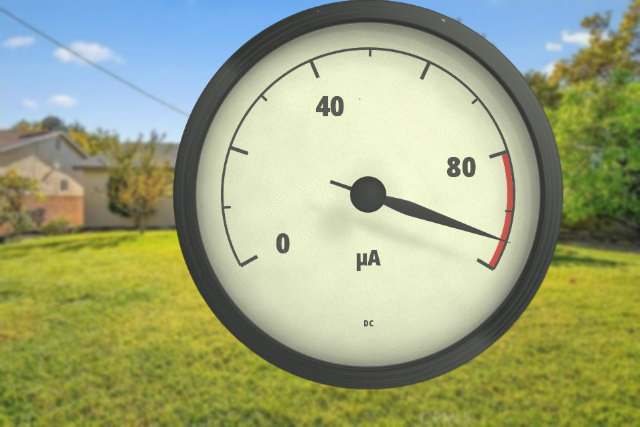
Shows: 95 µA
